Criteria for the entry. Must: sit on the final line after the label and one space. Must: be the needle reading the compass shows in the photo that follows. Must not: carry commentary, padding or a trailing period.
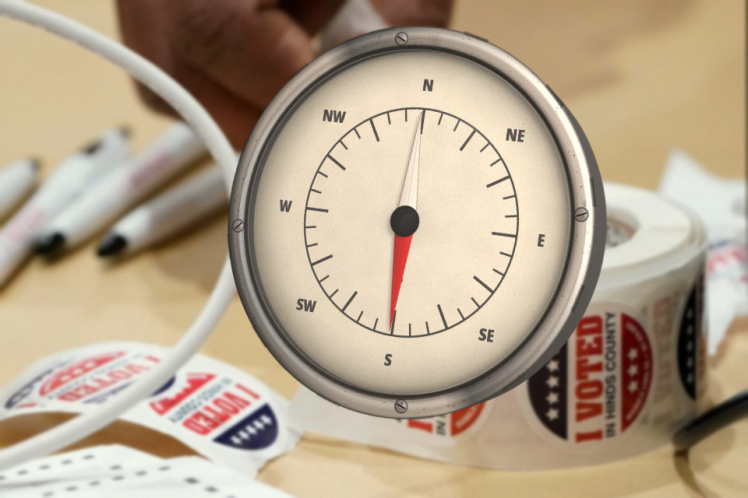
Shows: 180 °
